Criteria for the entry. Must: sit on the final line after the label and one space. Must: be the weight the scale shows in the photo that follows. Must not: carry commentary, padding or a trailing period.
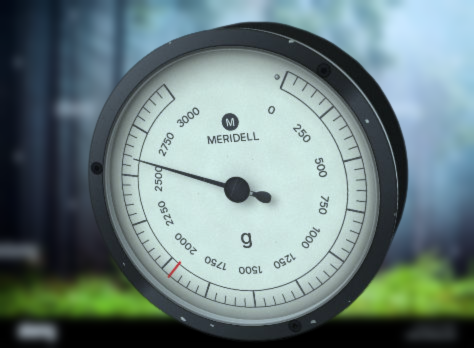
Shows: 2600 g
